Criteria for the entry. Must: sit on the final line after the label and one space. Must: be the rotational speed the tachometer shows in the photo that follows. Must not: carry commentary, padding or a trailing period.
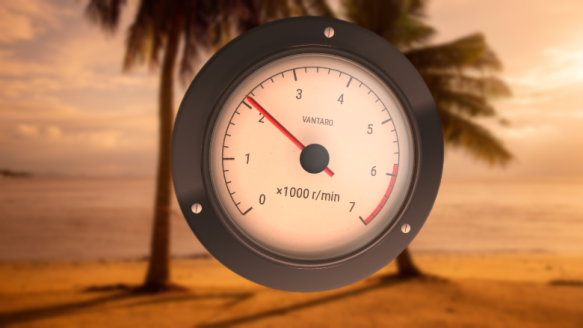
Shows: 2100 rpm
